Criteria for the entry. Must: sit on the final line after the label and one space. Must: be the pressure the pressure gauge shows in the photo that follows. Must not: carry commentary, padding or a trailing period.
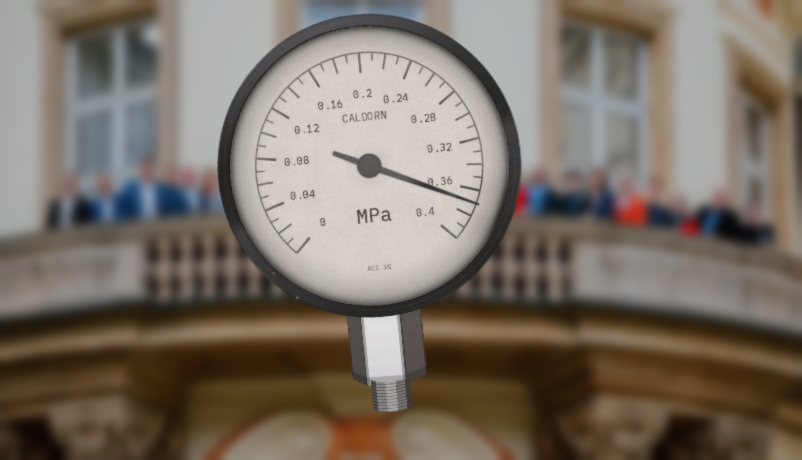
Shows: 0.37 MPa
